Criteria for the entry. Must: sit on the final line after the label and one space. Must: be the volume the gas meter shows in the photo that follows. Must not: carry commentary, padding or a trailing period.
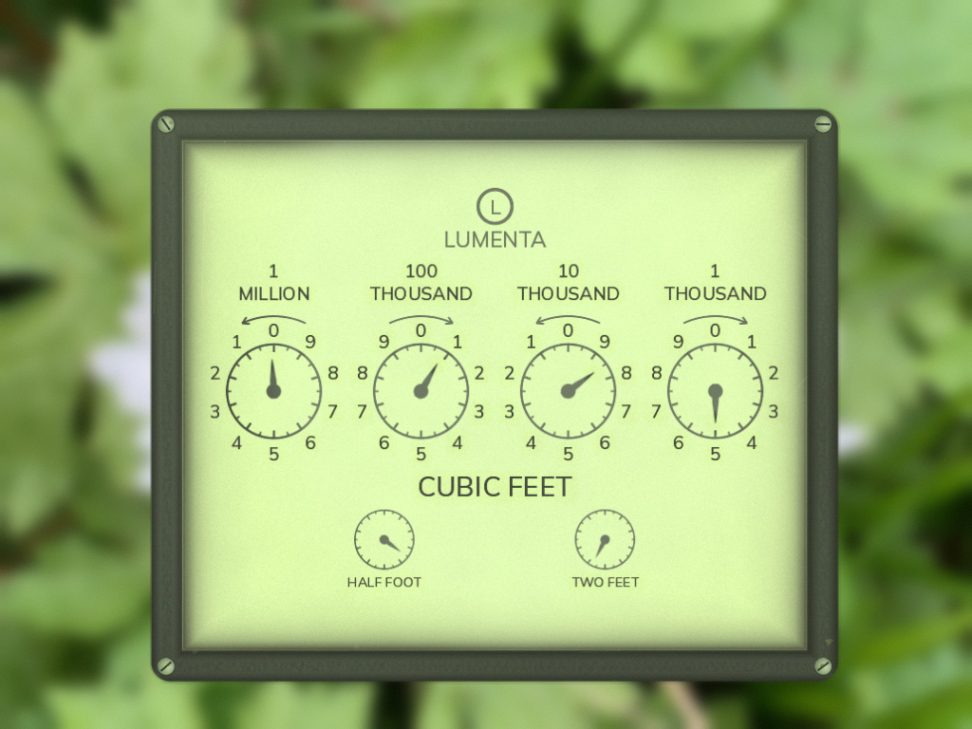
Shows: 8500 ft³
